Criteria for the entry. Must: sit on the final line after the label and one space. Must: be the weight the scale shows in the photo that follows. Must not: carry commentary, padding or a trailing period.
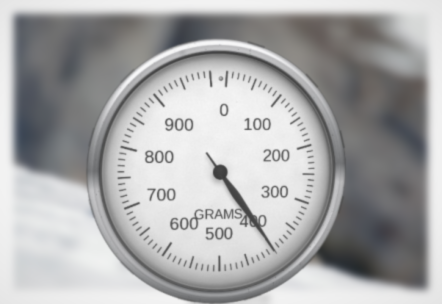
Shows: 400 g
